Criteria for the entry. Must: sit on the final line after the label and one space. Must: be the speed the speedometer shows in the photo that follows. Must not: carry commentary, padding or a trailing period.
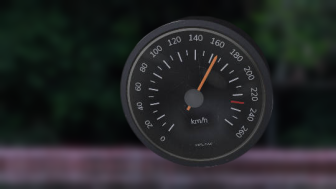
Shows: 165 km/h
